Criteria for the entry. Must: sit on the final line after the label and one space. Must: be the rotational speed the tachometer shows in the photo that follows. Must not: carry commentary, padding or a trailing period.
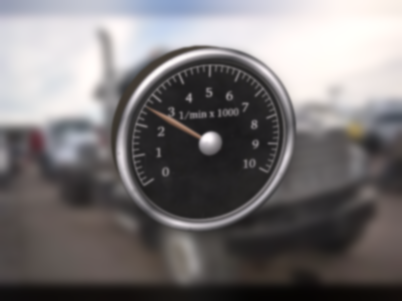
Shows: 2600 rpm
